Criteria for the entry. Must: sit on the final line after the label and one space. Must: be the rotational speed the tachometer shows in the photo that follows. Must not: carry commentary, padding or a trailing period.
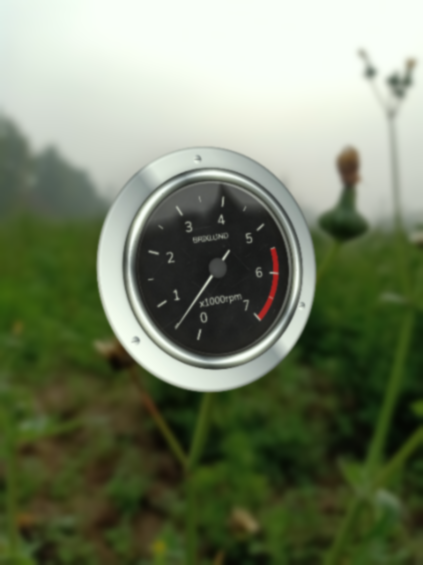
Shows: 500 rpm
